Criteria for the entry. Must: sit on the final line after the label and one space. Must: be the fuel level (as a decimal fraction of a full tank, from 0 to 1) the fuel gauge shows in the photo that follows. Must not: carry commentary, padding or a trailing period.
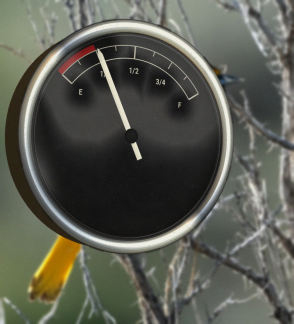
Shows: 0.25
